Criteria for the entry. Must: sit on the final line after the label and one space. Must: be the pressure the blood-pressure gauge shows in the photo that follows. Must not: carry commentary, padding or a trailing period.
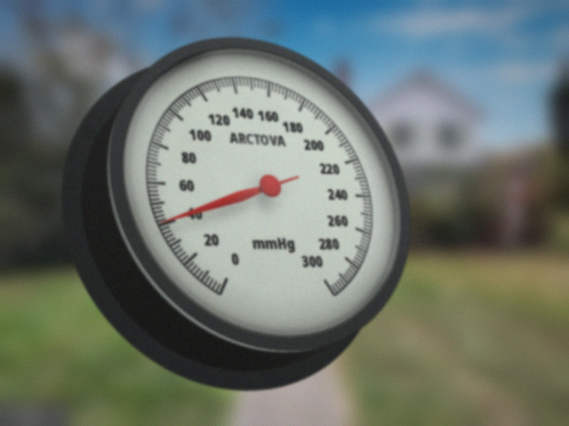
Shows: 40 mmHg
